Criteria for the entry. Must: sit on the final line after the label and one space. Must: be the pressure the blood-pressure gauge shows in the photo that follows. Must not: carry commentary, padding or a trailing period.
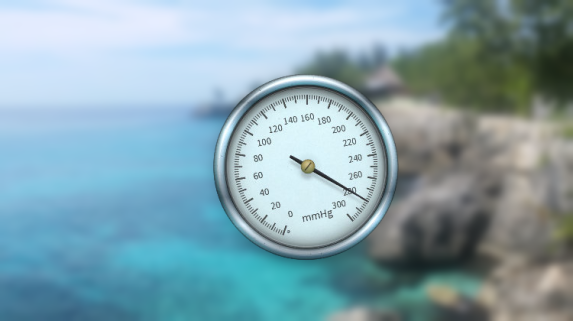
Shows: 280 mmHg
